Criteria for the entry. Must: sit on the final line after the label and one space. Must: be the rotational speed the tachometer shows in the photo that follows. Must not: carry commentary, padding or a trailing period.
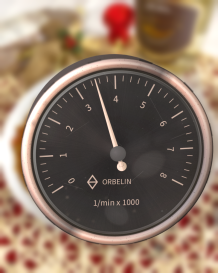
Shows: 3500 rpm
